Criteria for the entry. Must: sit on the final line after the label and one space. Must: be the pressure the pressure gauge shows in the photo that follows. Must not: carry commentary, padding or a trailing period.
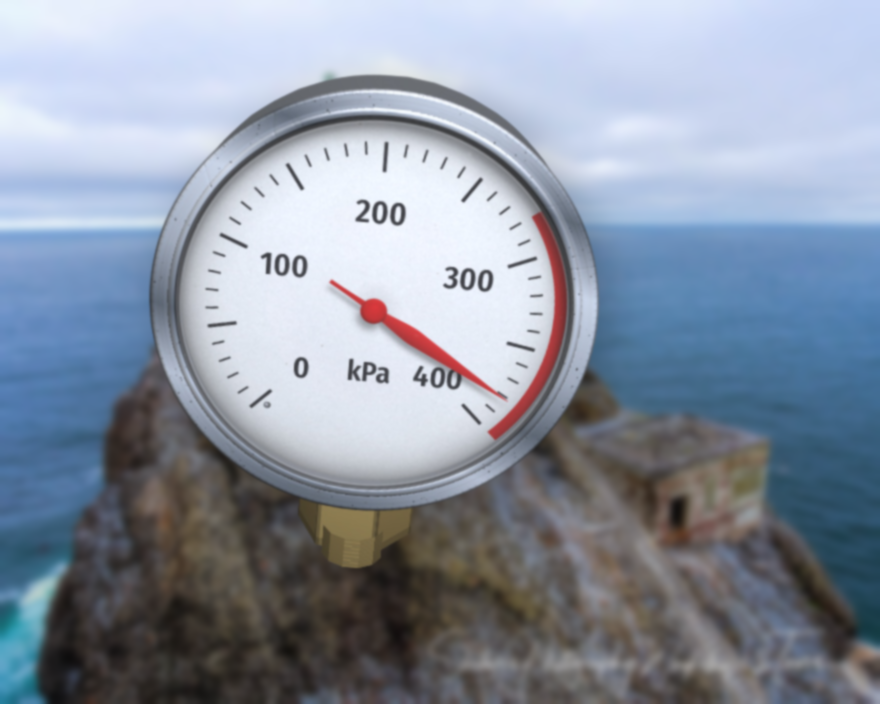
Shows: 380 kPa
